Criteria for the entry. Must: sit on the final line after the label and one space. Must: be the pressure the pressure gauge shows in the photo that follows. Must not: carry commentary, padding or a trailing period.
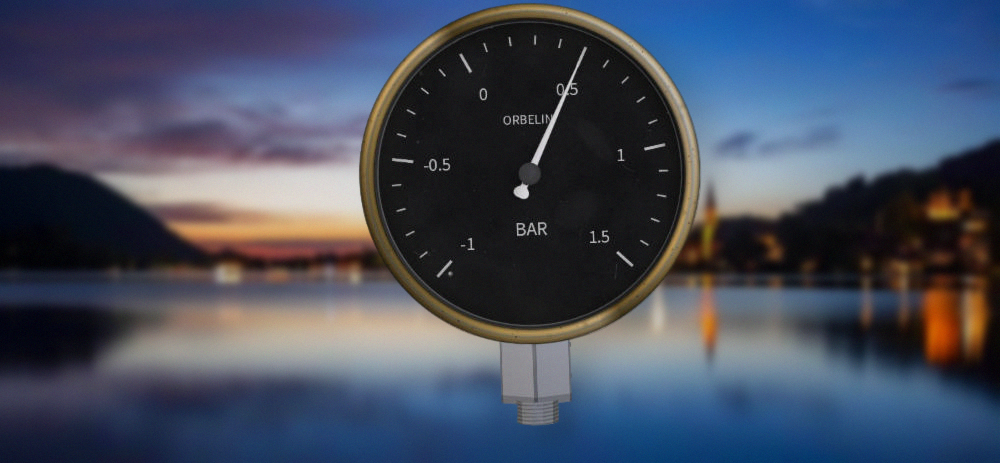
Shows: 0.5 bar
